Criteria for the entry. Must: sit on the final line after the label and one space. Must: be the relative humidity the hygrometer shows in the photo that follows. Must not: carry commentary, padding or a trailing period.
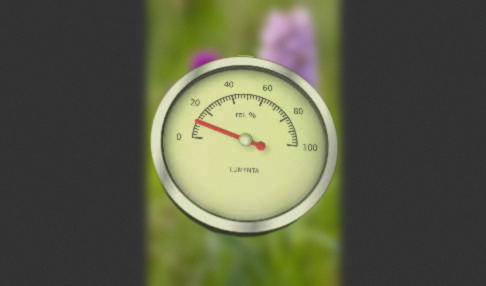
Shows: 10 %
